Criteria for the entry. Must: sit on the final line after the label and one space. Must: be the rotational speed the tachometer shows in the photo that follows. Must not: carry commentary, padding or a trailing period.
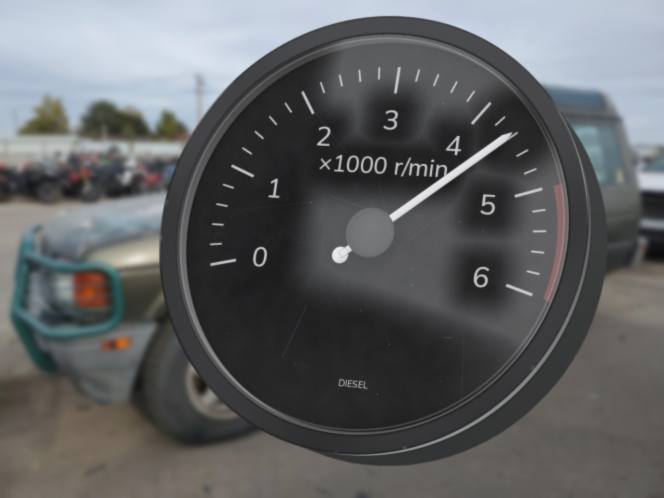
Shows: 4400 rpm
